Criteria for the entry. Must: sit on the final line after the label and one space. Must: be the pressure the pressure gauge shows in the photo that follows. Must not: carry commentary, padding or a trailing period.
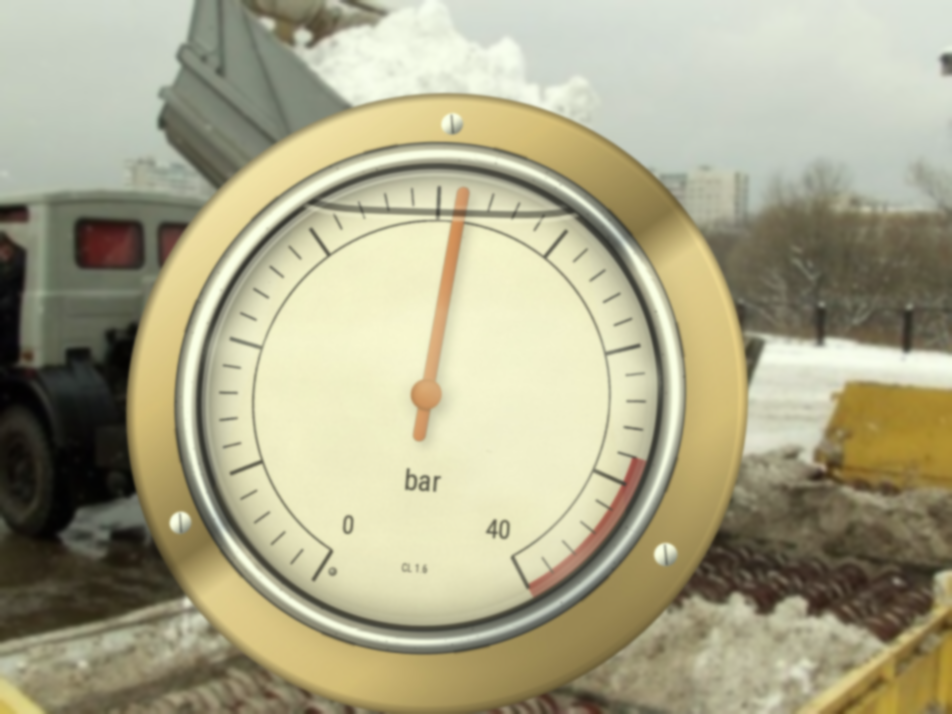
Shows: 21 bar
